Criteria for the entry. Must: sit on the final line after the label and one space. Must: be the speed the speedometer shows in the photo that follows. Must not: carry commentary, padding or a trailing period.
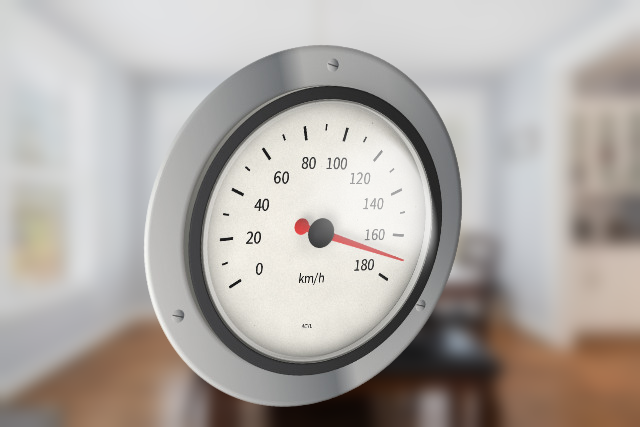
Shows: 170 km/h
